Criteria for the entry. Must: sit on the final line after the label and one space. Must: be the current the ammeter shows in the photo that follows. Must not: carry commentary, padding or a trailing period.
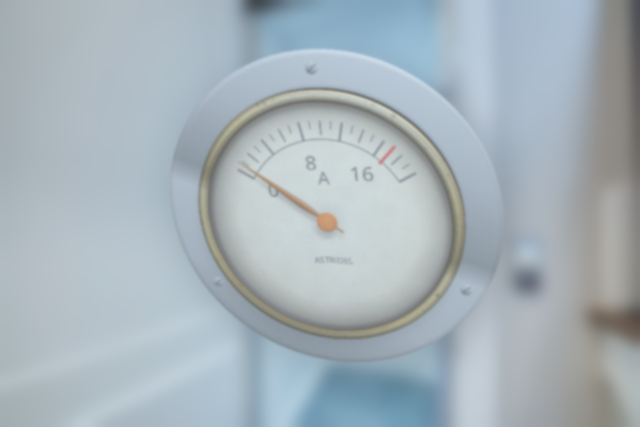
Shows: 1 A
